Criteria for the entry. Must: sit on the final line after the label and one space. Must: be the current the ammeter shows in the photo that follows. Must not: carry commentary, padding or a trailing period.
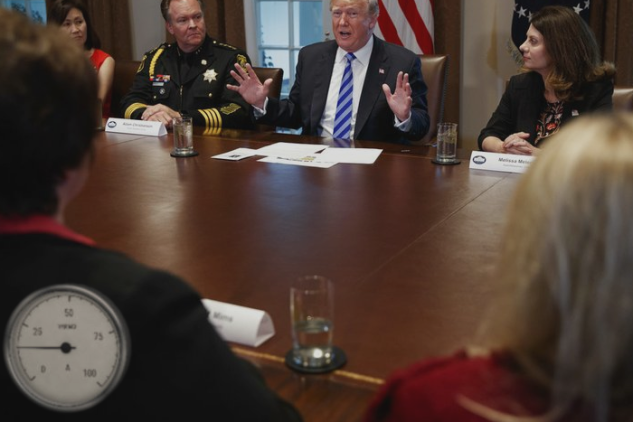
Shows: 15 A
